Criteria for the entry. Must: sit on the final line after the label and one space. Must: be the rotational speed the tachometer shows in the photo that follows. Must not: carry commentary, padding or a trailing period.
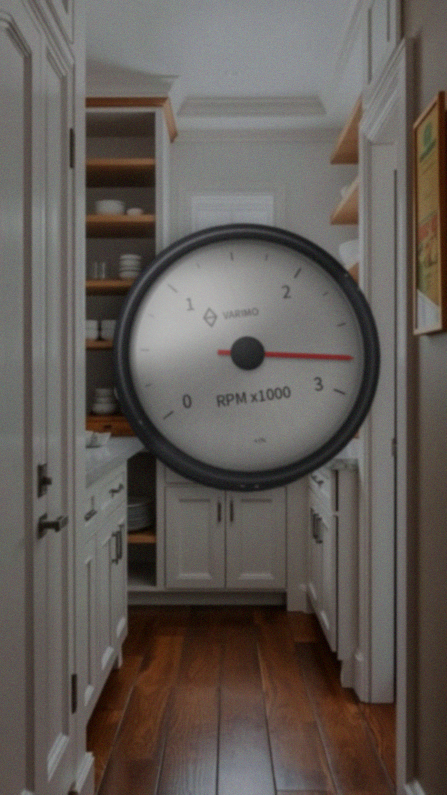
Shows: 2750 rpm
